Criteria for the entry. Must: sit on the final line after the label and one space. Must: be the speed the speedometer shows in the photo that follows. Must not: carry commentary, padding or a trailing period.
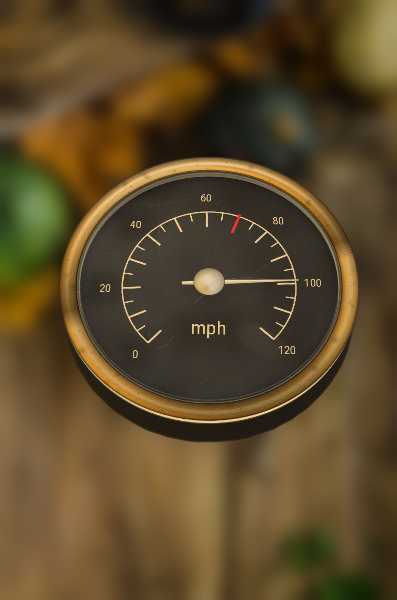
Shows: 100 mph
